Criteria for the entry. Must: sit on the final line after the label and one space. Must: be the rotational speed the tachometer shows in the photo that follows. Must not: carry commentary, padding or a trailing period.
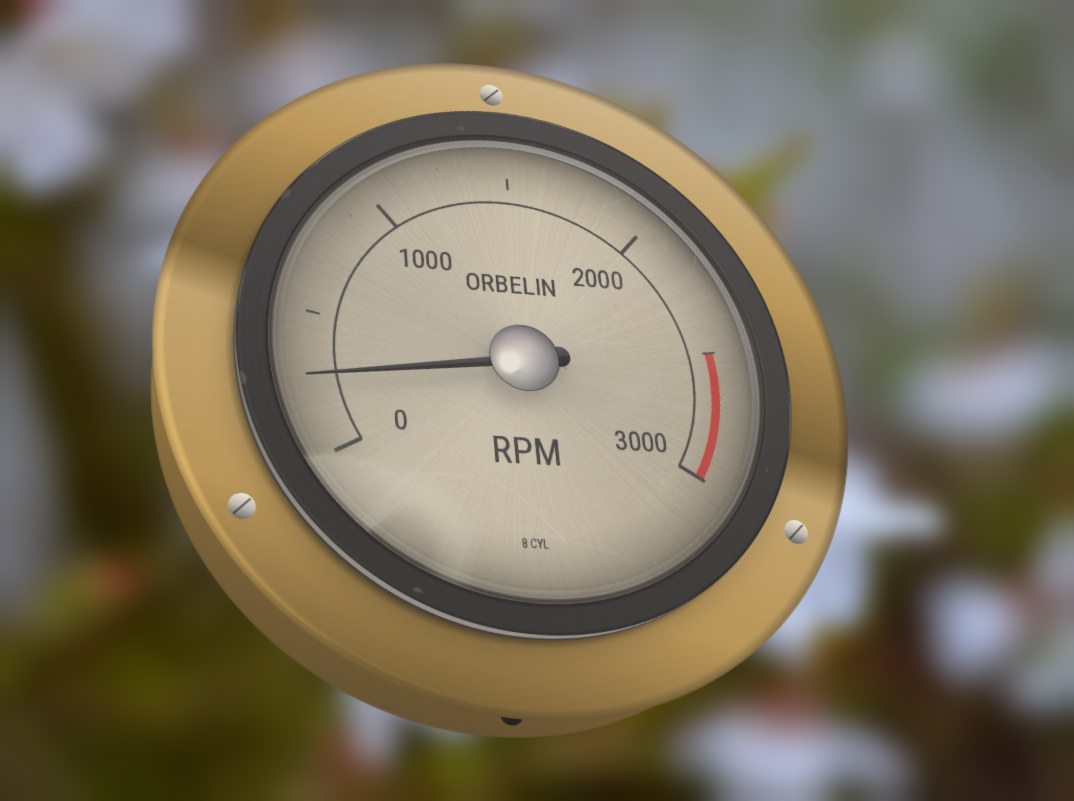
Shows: 250 rpm
